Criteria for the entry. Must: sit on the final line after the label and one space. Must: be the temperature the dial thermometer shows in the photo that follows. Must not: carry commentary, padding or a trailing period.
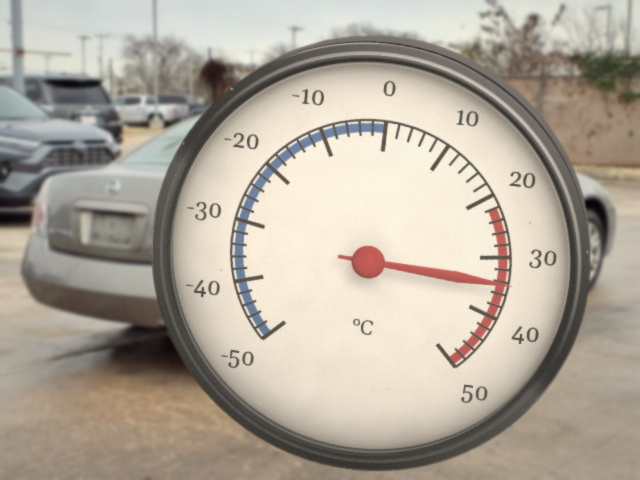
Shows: 34 °C
